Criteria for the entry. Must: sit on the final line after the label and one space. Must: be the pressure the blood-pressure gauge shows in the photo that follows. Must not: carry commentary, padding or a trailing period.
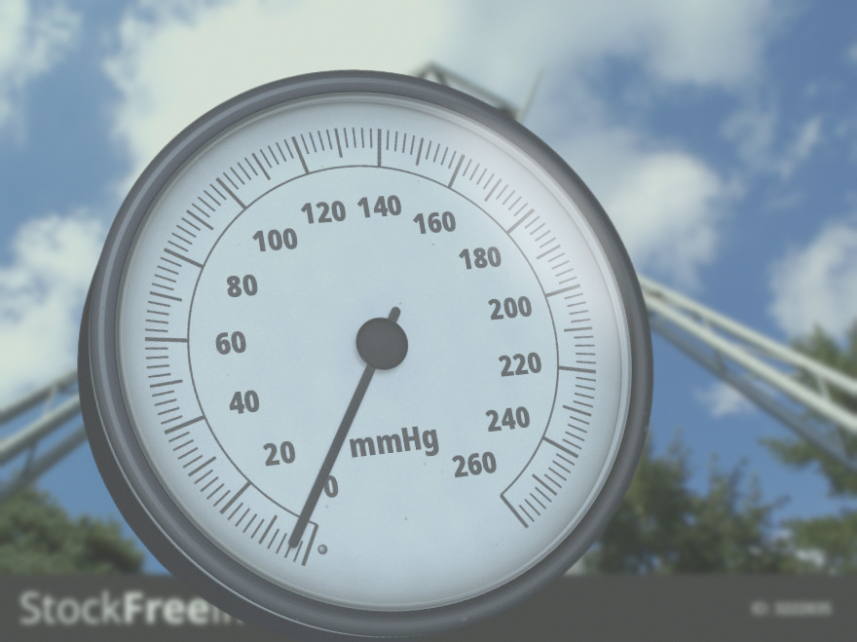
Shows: 4 mmHg
